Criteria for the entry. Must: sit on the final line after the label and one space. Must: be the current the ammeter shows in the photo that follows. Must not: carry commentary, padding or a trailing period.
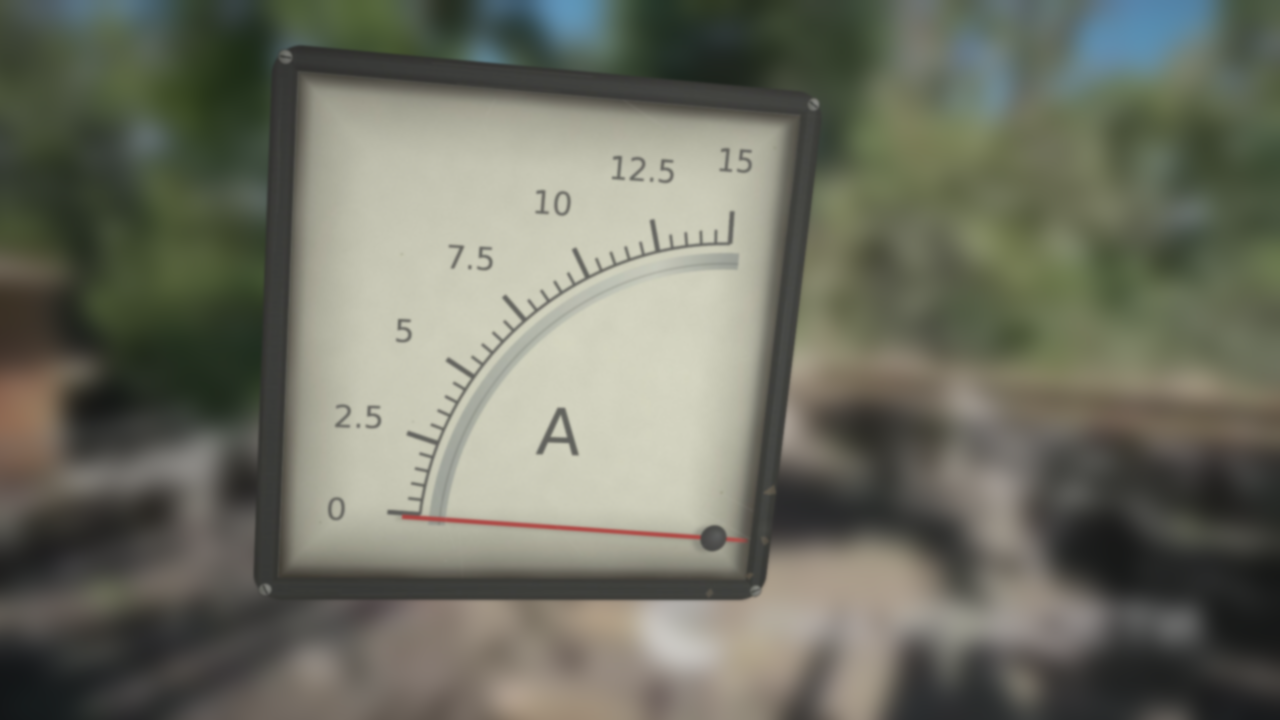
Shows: 0 A
